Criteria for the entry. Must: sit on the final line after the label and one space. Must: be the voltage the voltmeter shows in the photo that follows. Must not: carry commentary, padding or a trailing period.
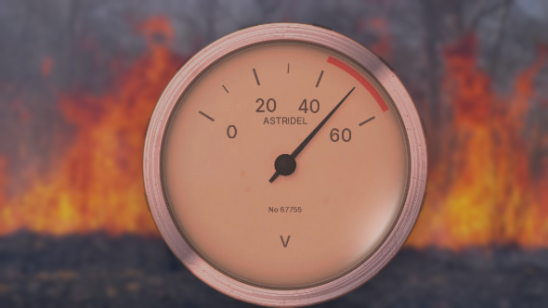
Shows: 50 V
